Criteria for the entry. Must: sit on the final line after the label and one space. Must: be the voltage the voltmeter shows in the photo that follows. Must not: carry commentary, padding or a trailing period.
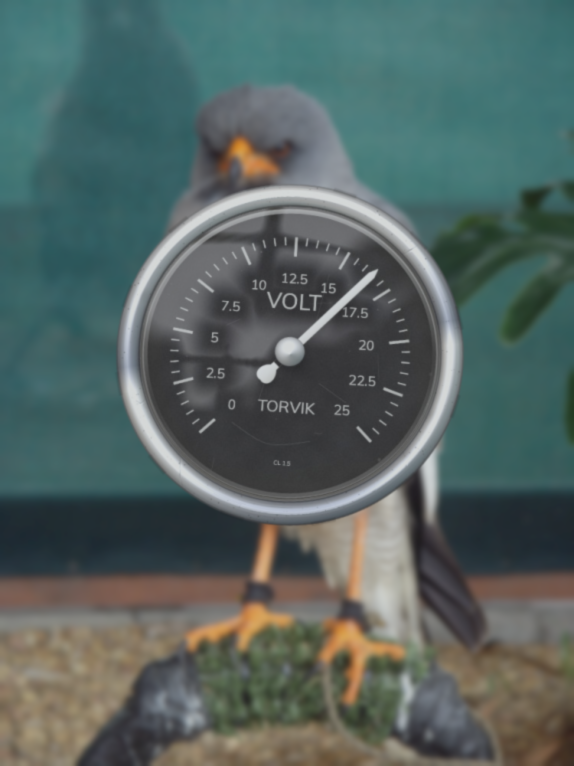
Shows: 16.5 V
